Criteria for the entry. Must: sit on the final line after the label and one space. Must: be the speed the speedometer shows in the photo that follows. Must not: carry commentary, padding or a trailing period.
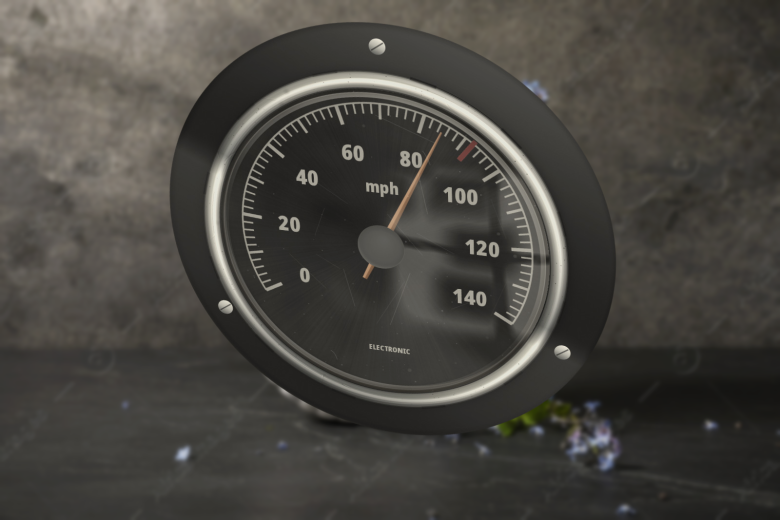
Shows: 85 mph
